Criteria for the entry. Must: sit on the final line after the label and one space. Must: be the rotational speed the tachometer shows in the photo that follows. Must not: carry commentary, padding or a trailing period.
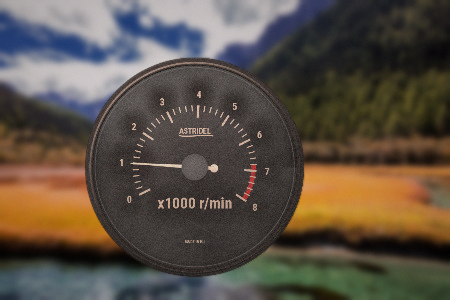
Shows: 1000 rpm
